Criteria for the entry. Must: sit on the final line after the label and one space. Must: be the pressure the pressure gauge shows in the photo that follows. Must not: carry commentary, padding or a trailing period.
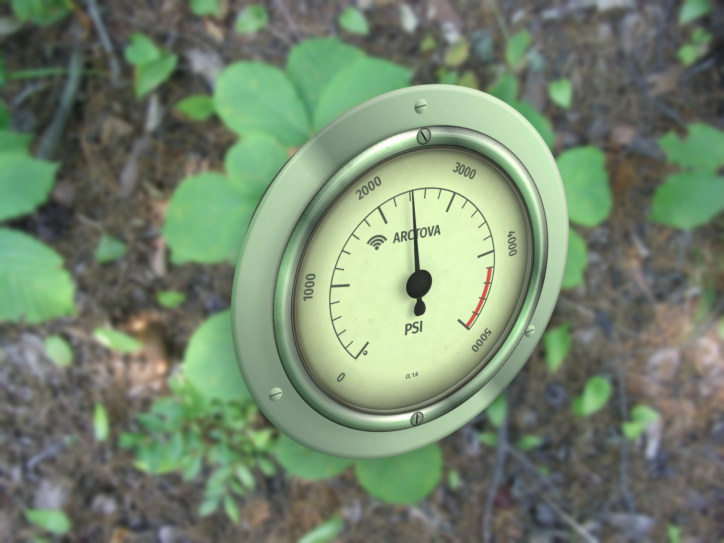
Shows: 2400 psi
